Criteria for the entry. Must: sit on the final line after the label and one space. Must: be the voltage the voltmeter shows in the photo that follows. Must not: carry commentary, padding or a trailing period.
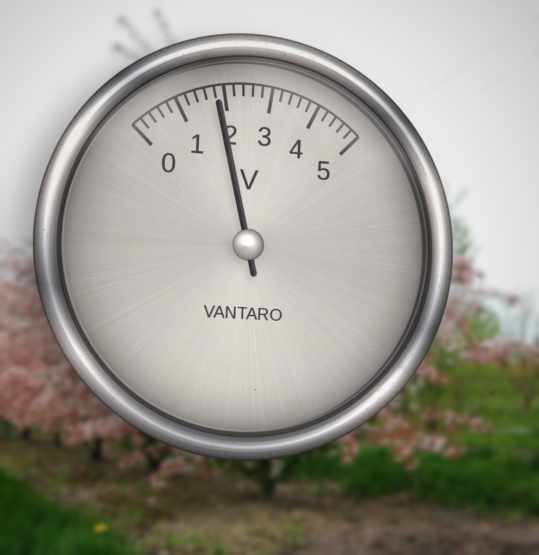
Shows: 1.8 V
